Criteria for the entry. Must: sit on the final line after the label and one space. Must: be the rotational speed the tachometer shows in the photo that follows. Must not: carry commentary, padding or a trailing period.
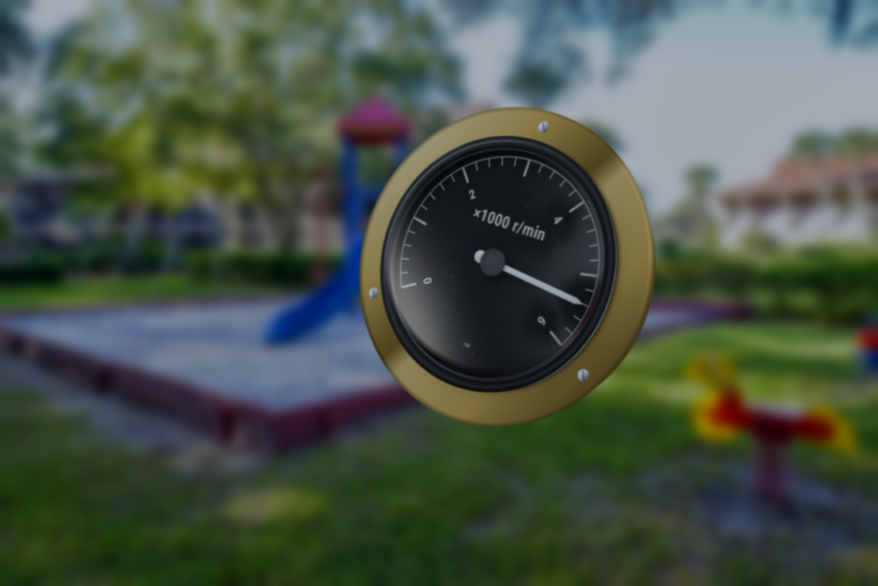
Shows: 5400 rpm
